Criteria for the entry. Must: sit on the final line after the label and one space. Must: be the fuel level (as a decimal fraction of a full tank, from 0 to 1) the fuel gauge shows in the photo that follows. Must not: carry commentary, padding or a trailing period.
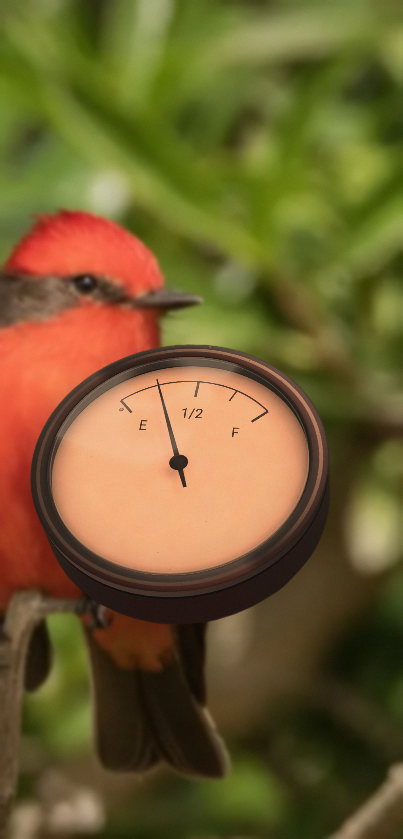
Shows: 0.25
